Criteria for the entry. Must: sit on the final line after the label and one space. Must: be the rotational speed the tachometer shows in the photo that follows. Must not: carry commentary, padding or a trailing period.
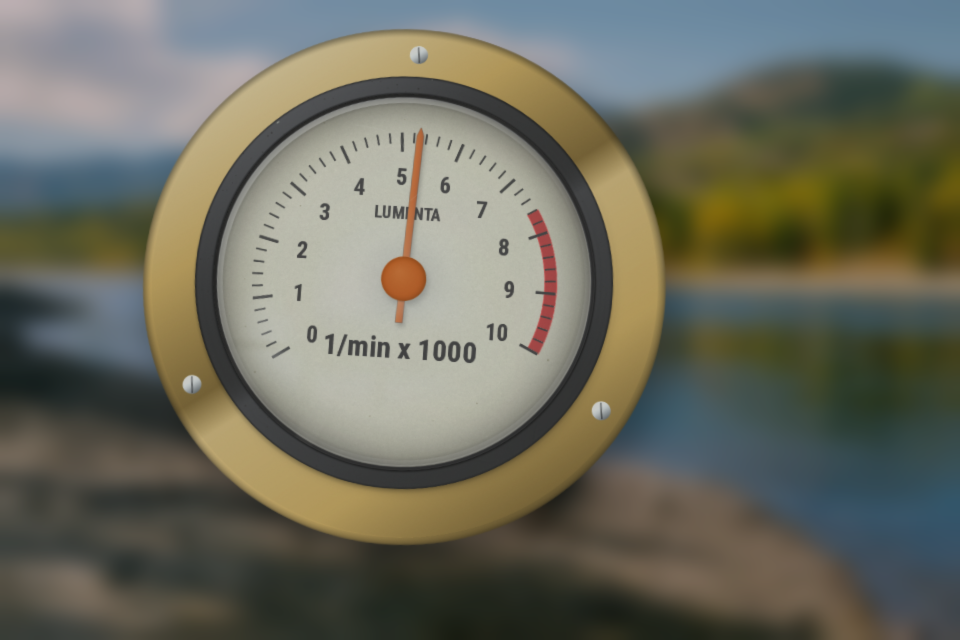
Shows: 5300 rpm
